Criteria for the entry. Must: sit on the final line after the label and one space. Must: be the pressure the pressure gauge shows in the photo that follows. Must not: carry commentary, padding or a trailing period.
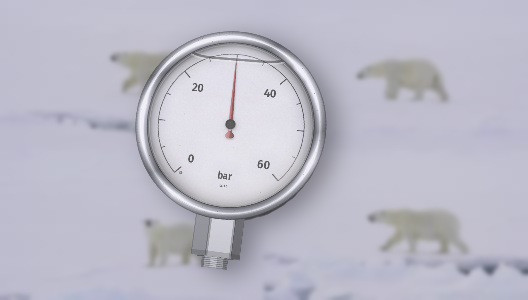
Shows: 30 bar
